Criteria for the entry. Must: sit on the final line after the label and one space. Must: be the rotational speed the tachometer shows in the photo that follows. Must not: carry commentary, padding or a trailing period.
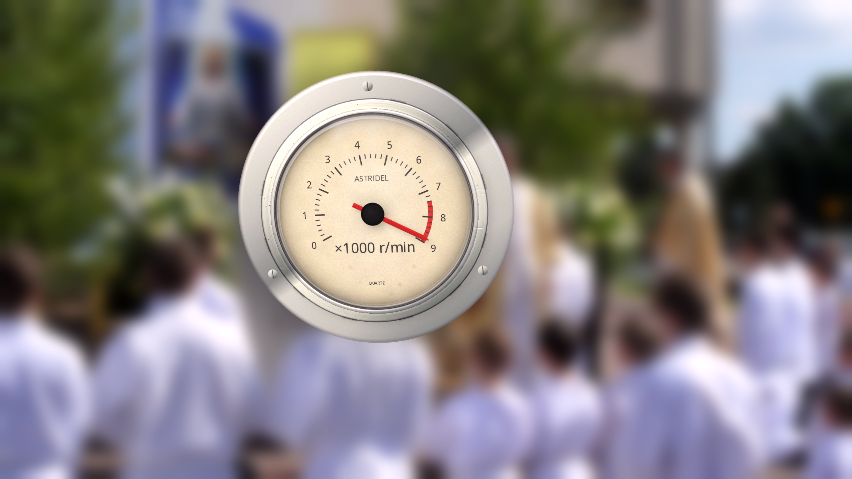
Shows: 8800 rpm
